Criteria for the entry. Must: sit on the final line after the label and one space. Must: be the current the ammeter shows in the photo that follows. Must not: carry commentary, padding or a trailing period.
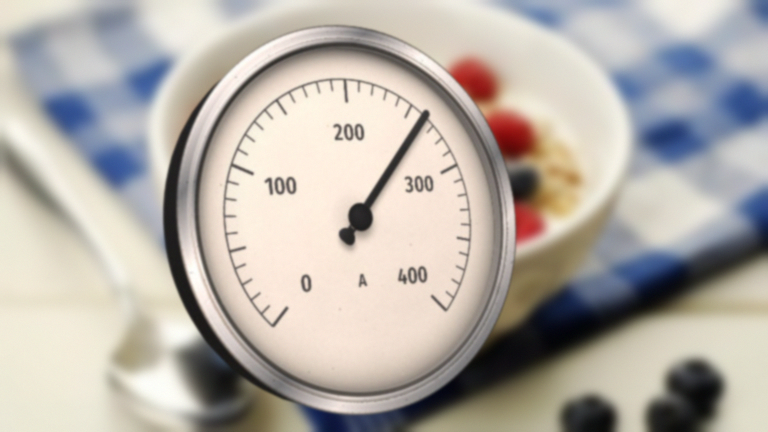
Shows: 260 A
